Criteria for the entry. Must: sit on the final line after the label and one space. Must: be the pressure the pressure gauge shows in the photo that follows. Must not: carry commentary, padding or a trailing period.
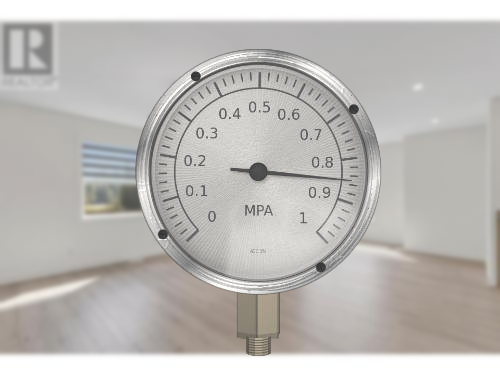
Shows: 0.85 MPa
